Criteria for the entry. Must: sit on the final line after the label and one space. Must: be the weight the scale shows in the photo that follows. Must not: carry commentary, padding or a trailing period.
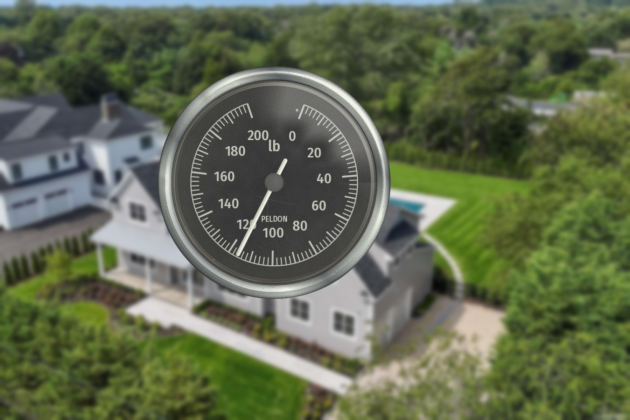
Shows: 116 lb
